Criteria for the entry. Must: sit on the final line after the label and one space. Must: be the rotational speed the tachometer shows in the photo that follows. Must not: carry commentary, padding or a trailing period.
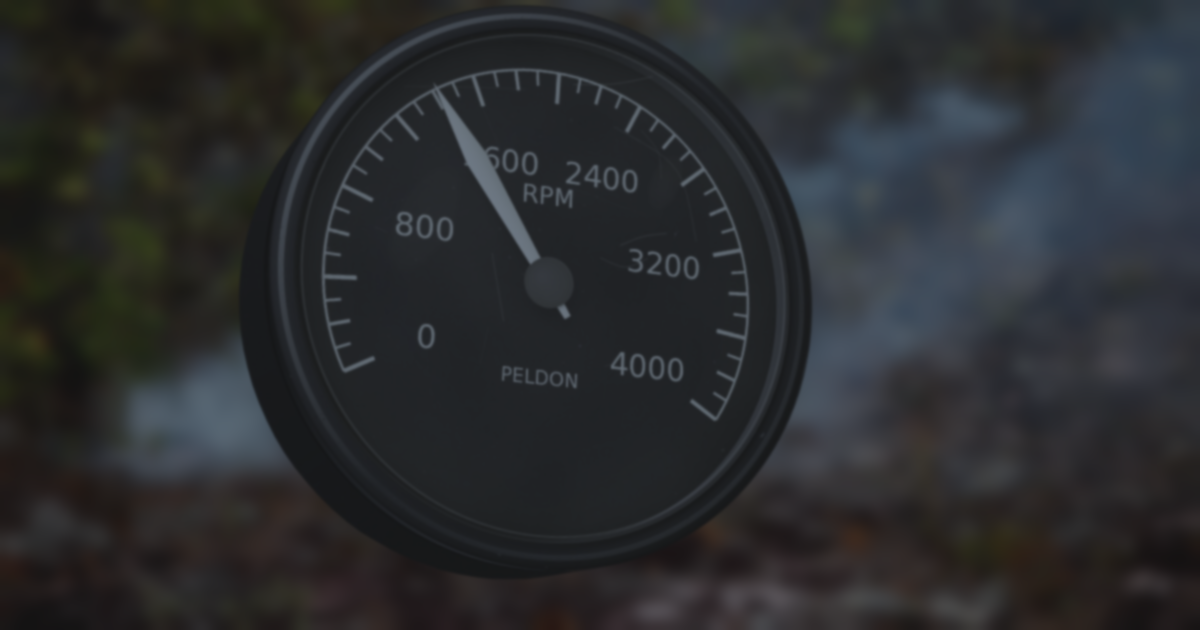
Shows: 1400 rpm
